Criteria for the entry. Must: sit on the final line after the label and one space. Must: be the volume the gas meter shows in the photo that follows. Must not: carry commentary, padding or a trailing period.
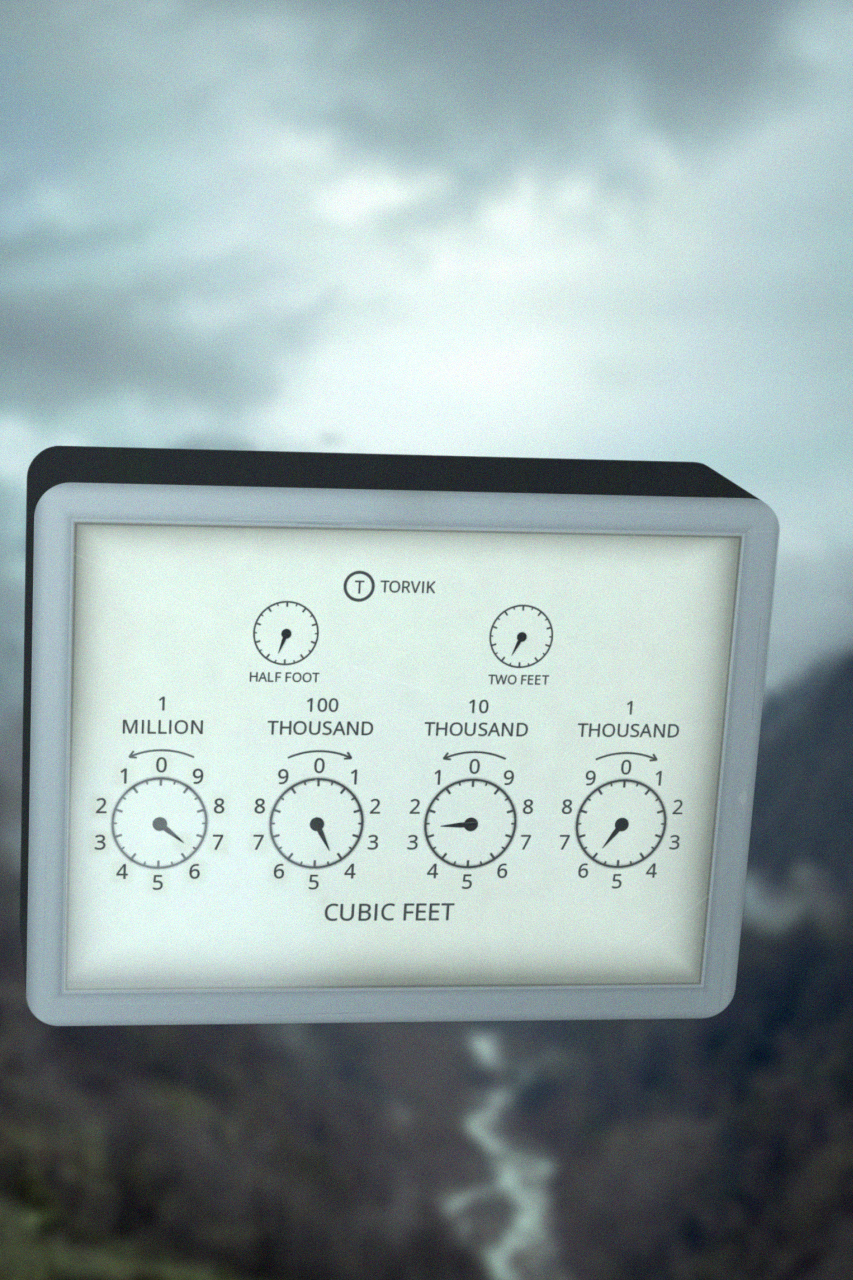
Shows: 642600 ft³
